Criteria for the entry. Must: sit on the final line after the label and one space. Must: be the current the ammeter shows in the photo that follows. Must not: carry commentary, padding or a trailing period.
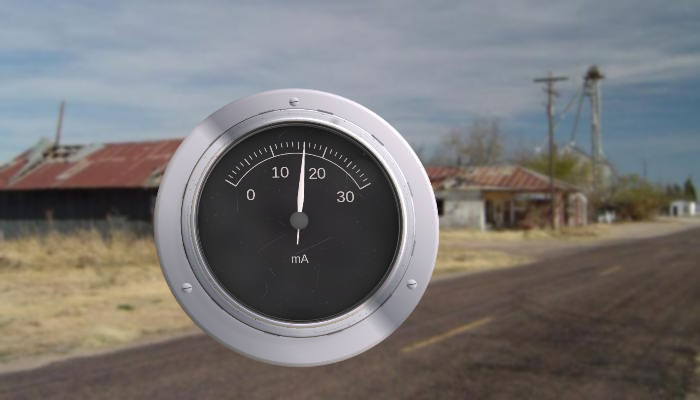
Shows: 16 mA
